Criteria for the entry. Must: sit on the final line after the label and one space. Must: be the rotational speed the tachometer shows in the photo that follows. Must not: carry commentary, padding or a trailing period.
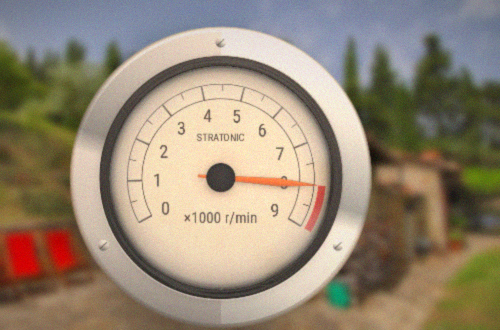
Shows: 8000 rpm
